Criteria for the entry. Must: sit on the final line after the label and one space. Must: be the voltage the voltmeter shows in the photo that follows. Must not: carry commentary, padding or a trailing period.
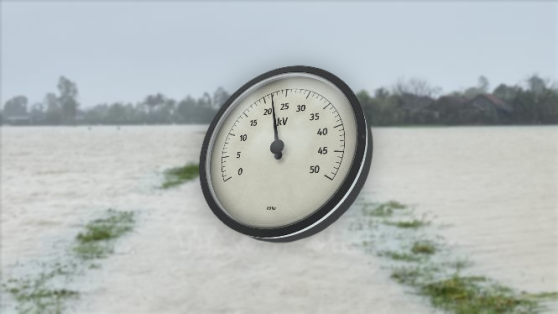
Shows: 22 kV
